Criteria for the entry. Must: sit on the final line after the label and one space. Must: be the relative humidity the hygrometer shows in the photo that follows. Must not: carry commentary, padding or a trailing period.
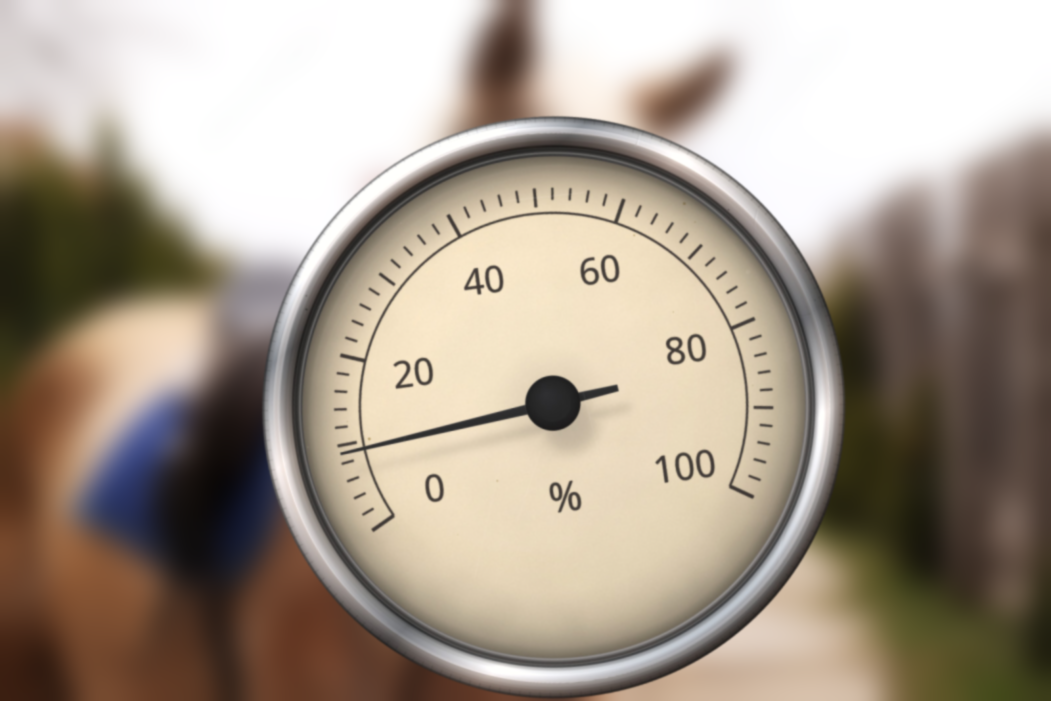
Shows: 9 %
